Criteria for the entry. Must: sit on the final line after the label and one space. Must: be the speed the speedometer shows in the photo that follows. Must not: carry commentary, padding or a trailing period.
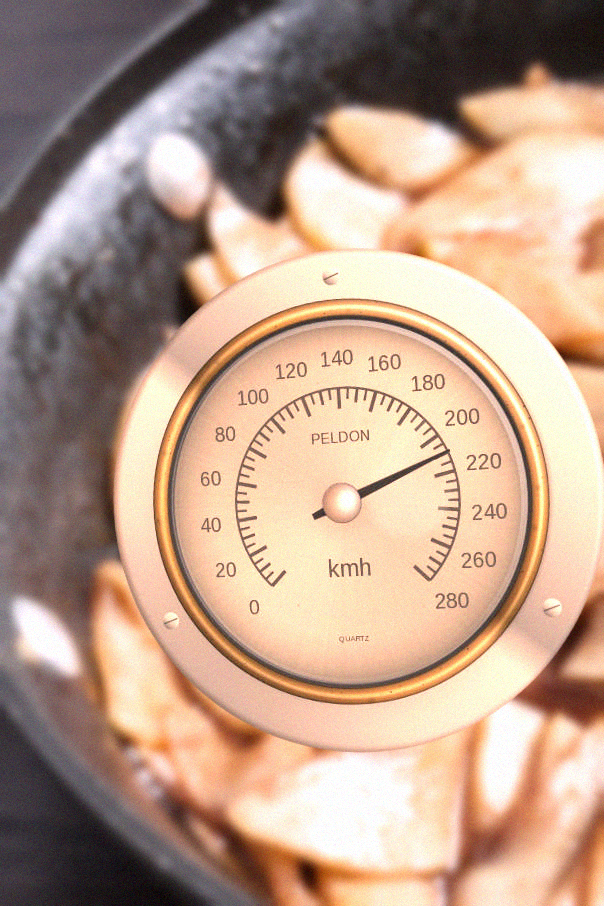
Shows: 210 km/h
